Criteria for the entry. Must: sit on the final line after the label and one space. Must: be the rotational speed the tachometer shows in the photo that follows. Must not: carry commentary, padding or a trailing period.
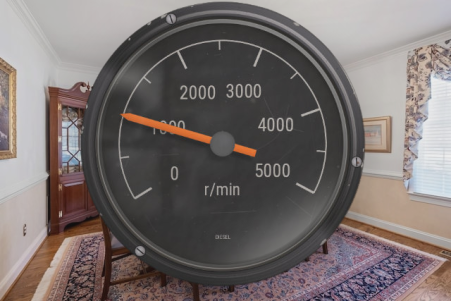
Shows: 1000 rpm
